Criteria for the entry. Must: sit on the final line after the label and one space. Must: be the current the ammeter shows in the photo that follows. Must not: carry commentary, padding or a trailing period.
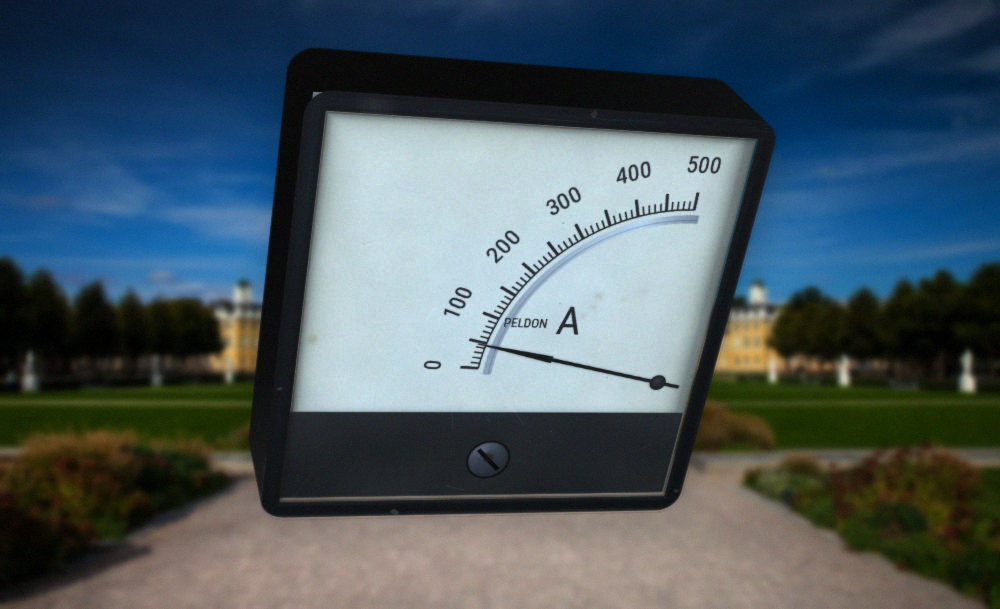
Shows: 50 A
